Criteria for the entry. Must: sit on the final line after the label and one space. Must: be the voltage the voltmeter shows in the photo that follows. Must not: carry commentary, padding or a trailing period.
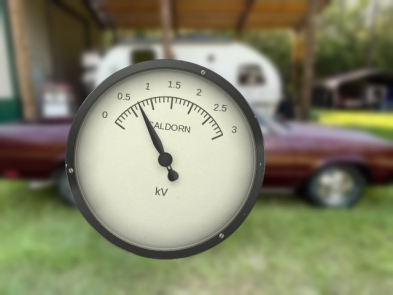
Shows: 0.7 kV
